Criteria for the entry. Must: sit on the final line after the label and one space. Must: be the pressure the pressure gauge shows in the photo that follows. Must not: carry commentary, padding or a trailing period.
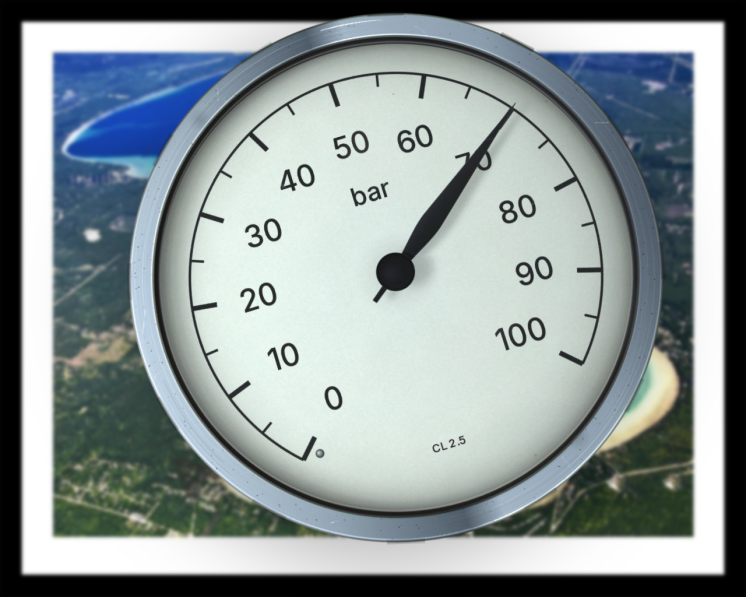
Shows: 70 bar
